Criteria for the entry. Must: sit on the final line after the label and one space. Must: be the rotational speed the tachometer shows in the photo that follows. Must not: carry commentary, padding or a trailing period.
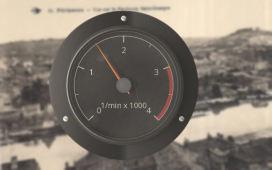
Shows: 1500 rpm
